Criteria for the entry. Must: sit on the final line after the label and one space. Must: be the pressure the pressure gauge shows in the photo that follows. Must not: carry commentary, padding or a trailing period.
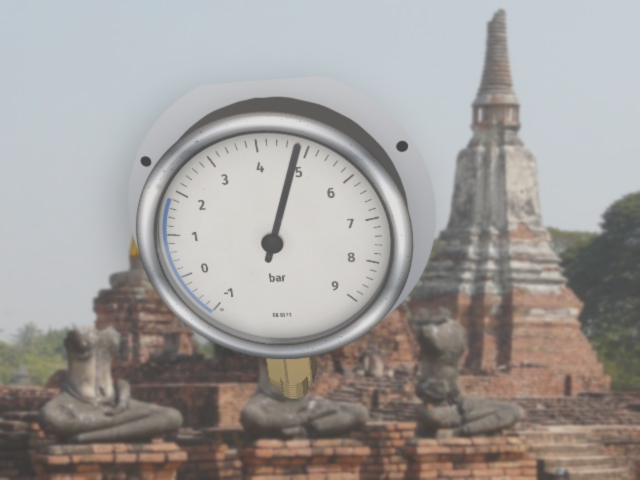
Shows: 4.8 bar
